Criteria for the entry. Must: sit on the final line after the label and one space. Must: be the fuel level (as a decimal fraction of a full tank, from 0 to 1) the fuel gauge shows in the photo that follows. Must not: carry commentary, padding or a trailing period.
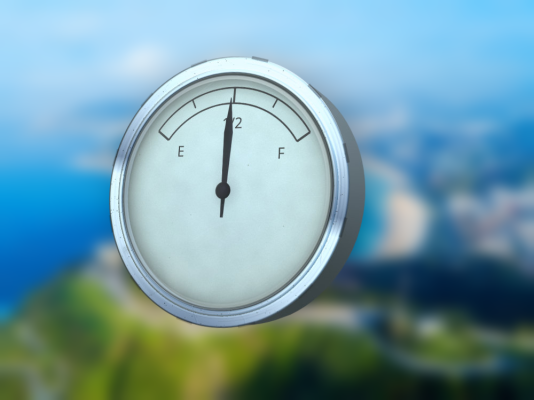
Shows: 0.5
